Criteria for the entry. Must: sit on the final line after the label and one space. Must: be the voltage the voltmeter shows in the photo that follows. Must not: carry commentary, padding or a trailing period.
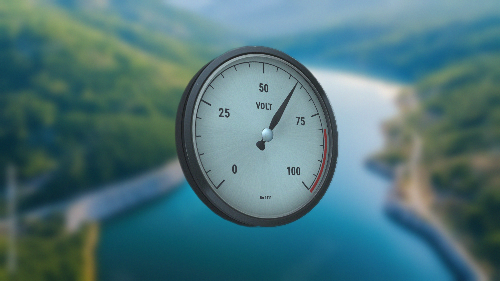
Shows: 62.5 V
